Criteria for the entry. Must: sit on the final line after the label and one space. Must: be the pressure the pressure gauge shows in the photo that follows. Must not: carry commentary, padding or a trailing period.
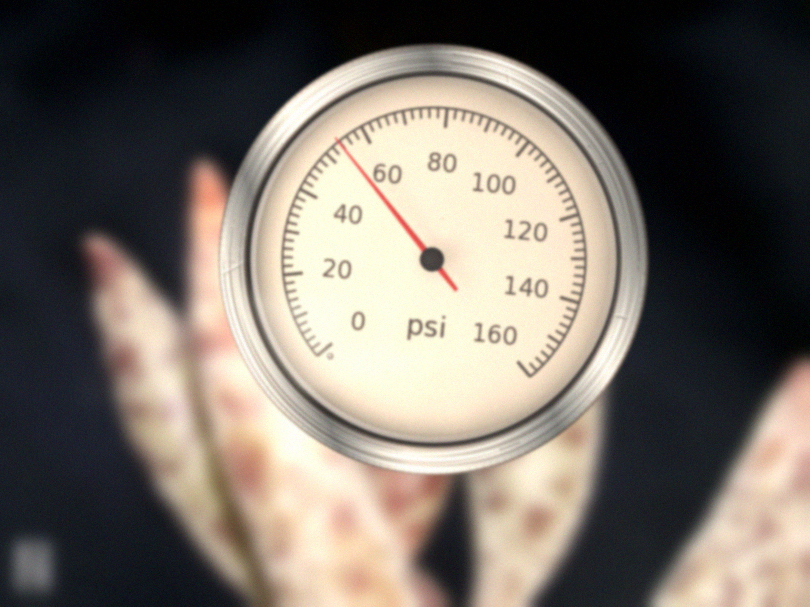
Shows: 54 psi
